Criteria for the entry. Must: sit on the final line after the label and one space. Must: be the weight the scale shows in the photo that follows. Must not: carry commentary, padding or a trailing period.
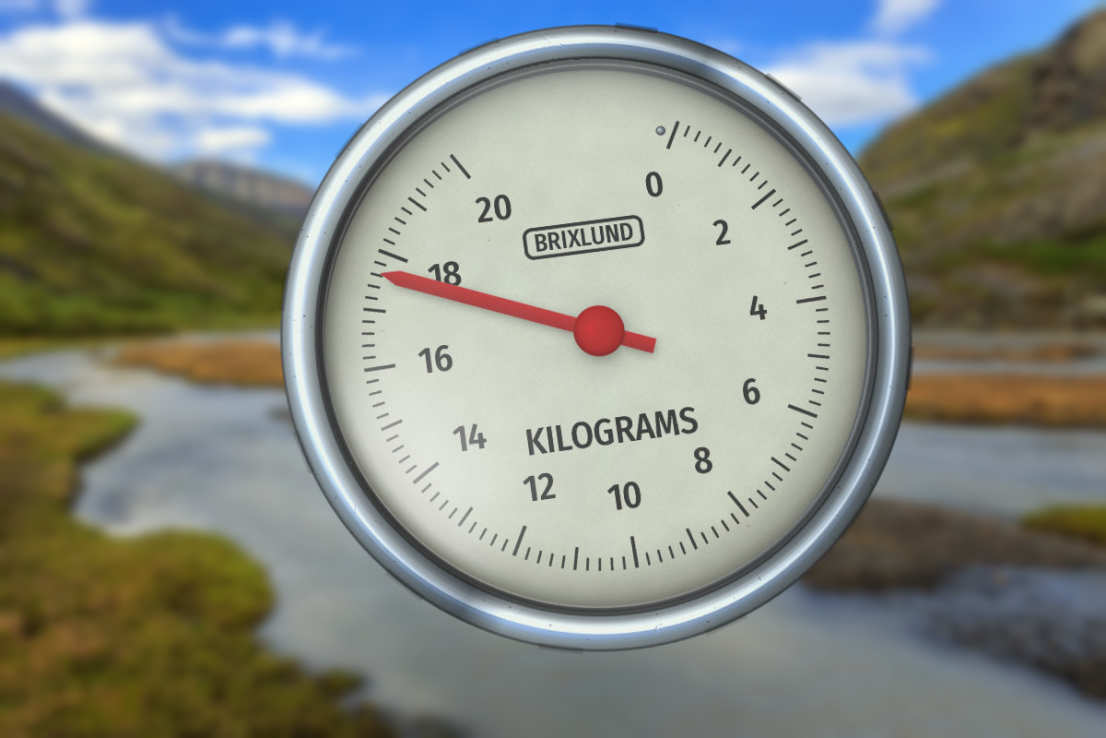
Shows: 17.6 kg
